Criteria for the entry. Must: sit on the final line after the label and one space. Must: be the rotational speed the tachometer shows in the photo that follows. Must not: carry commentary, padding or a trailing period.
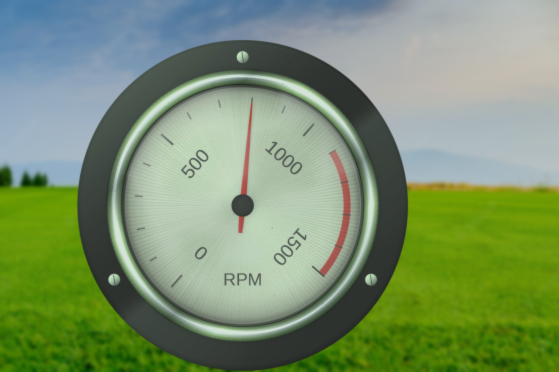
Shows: 800 rpm
